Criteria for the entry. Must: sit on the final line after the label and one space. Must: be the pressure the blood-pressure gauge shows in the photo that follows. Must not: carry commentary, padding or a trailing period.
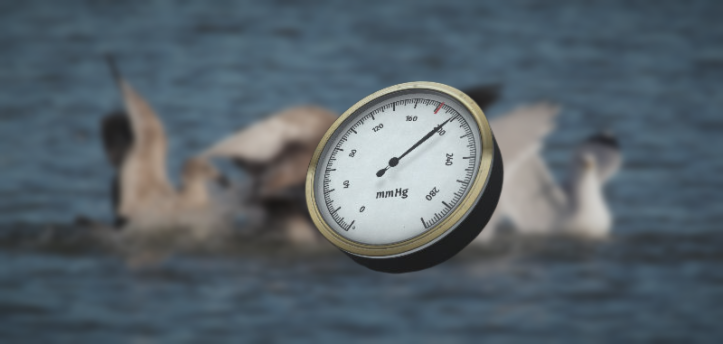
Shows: 200 mmHg
